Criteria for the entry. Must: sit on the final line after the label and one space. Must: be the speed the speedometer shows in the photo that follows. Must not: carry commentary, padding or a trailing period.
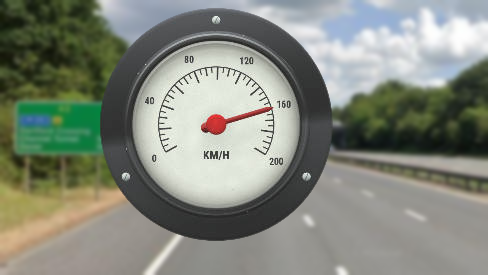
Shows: 160 km/h
